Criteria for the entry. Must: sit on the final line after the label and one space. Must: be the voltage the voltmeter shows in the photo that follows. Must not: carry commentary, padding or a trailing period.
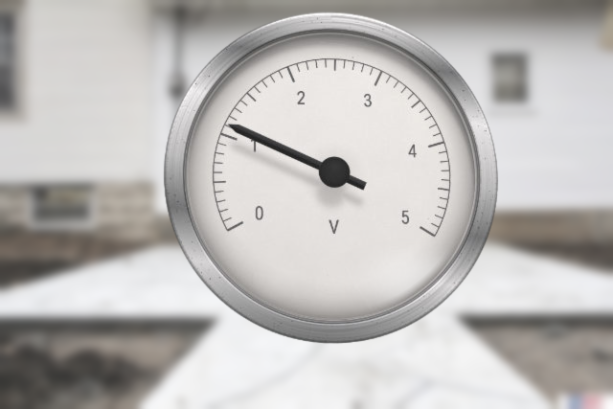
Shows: 1.1 V
